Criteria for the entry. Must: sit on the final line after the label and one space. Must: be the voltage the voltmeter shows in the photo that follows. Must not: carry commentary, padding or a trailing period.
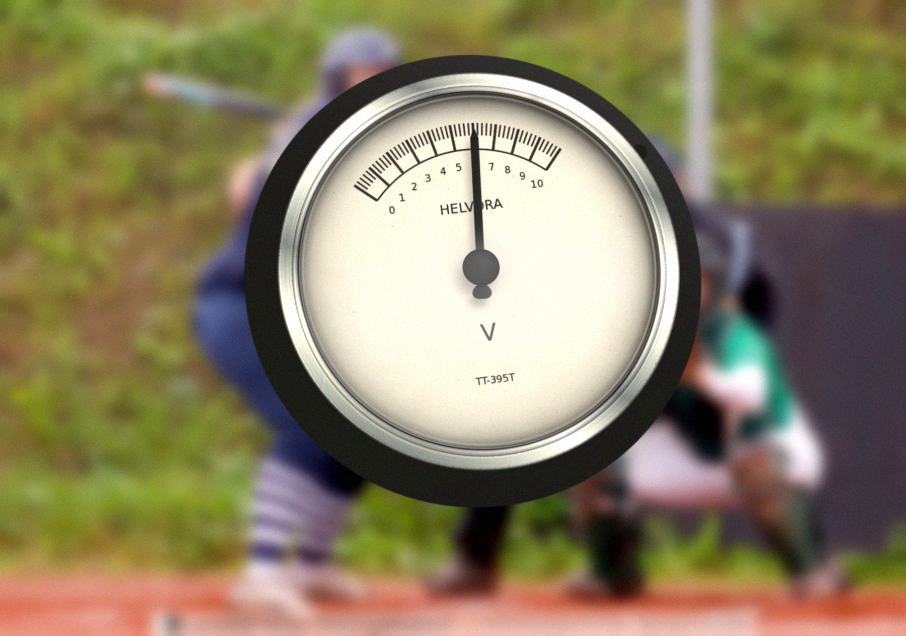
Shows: 6 V
